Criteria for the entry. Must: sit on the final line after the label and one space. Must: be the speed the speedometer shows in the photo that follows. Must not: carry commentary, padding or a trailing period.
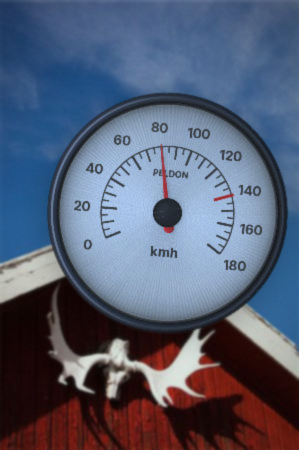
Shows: 80 km/h
